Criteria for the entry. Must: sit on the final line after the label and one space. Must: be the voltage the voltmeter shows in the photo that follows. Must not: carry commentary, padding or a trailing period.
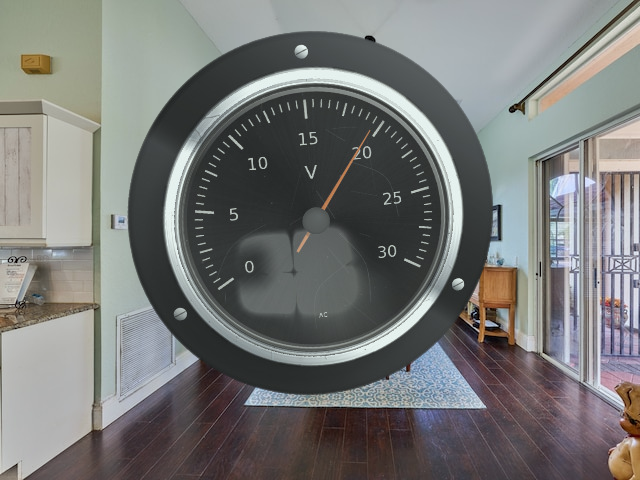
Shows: 19.5 V
